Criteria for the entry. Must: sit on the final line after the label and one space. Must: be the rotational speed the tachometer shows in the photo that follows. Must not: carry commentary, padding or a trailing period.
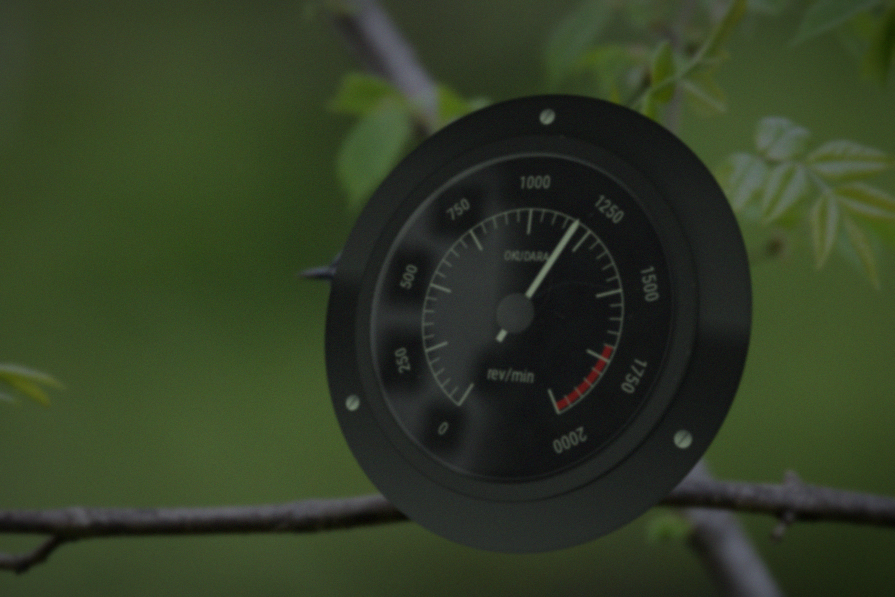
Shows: 1200 rpm
